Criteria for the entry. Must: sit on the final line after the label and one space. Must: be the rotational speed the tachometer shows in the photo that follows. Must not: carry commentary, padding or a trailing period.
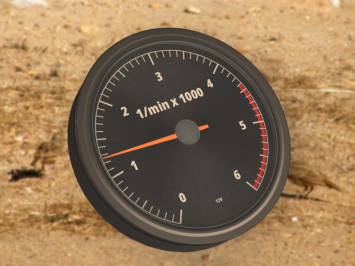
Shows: 1250 rpm
